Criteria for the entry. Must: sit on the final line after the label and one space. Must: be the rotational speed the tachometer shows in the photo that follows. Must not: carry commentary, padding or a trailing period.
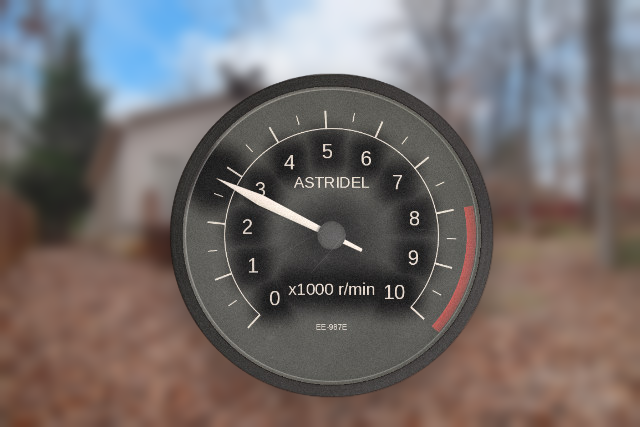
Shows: 2750 rpm
